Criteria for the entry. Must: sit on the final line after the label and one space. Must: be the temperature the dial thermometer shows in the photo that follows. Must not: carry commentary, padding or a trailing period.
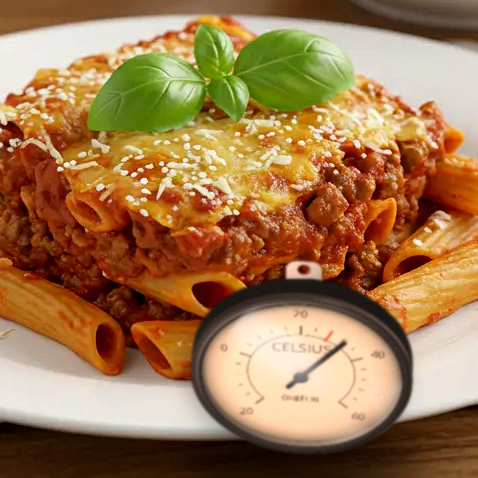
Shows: 32 °C
